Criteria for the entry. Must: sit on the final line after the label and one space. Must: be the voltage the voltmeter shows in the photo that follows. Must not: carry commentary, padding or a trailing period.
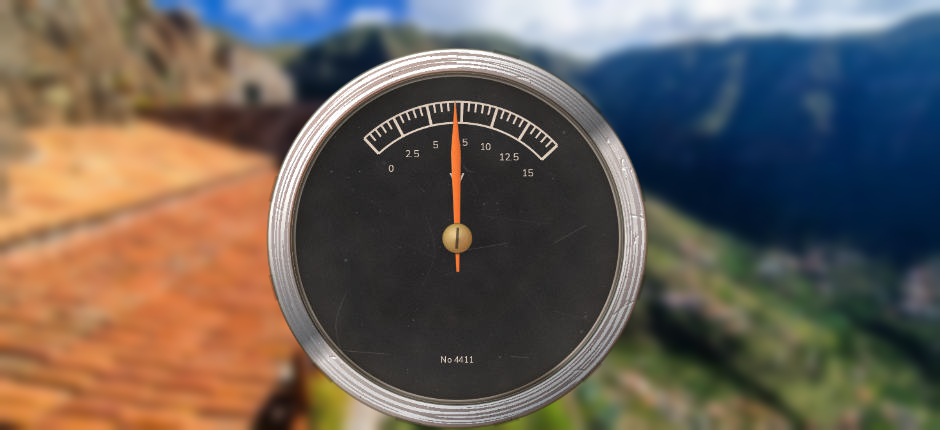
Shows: 7 V
